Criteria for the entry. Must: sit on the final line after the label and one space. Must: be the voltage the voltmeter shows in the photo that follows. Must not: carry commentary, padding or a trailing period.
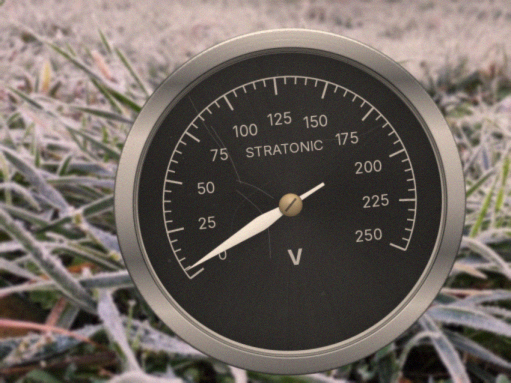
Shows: 5 V
